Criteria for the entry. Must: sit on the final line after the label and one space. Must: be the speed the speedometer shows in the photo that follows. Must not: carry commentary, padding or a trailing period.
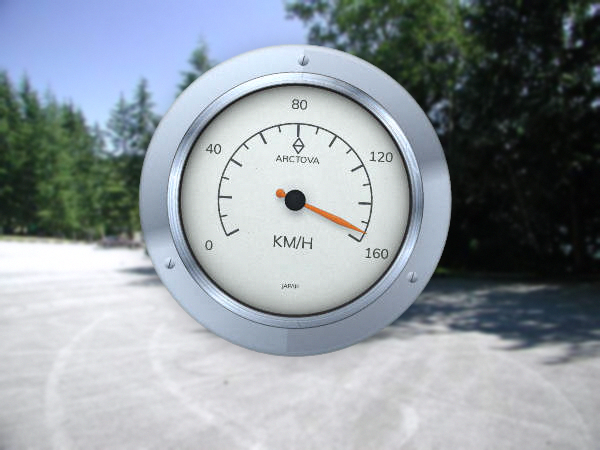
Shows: 155 km/h
